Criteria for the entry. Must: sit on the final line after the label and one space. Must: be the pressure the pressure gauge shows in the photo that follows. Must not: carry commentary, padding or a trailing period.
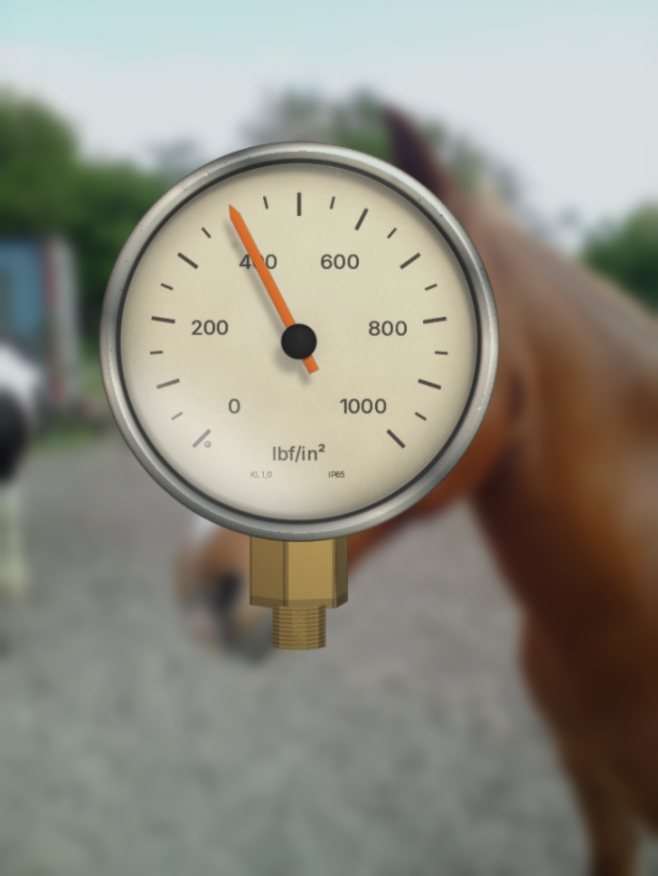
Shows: 400 psi
